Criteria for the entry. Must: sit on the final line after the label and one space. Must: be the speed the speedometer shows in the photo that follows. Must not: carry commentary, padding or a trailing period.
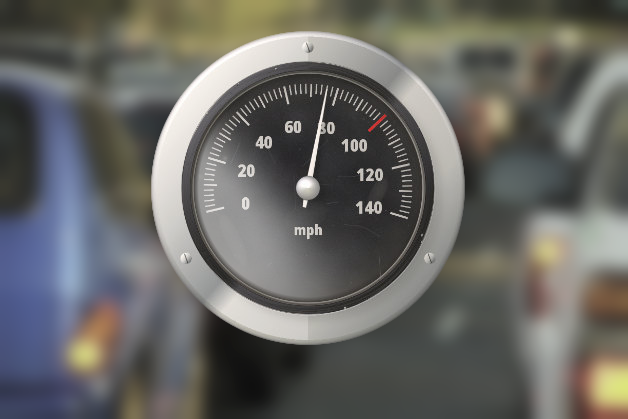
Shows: 76 mph
